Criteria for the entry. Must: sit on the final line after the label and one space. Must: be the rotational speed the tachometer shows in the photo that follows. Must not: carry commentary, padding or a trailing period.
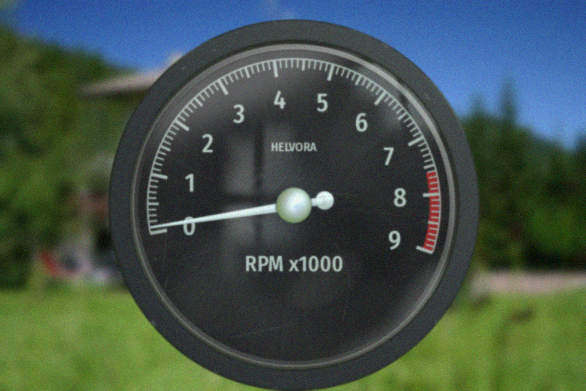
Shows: 100 rpm
